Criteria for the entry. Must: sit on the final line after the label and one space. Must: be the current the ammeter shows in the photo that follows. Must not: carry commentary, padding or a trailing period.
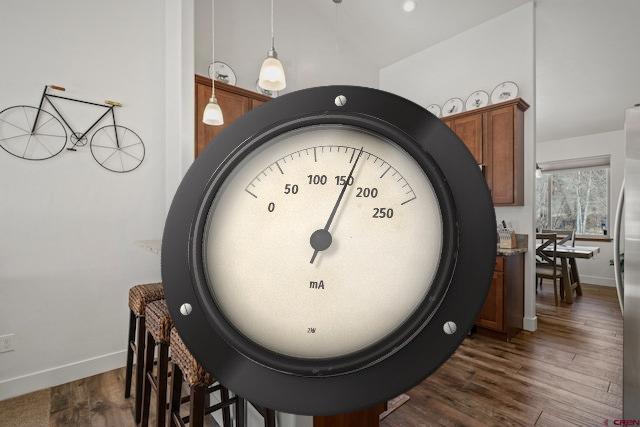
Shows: 160 mA
